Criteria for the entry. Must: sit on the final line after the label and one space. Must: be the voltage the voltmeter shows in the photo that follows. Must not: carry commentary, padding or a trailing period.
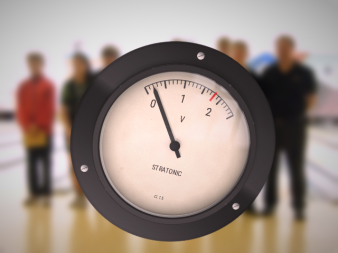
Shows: 0.2 V
